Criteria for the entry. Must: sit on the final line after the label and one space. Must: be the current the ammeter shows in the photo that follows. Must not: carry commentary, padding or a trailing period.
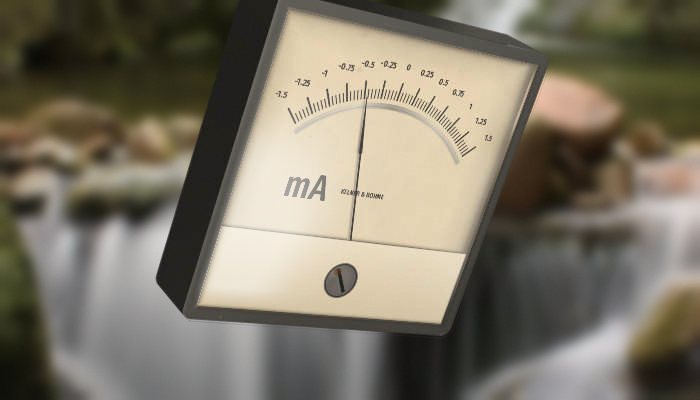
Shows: -0.5 mA
